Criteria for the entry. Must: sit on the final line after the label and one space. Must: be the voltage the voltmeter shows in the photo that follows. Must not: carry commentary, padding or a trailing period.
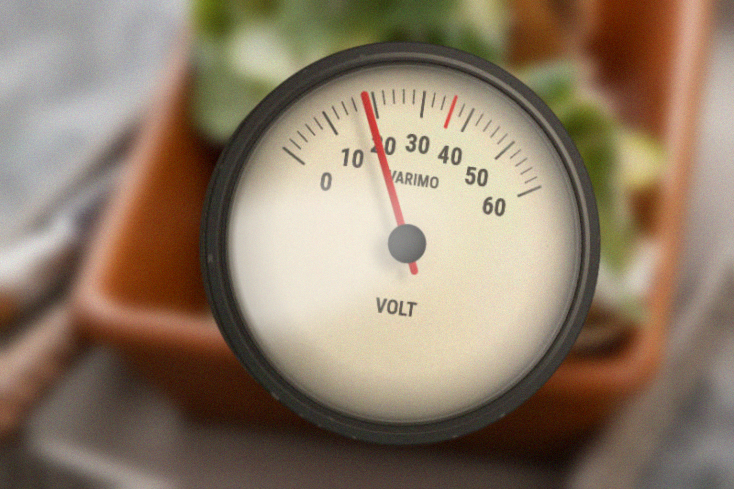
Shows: 18 V
